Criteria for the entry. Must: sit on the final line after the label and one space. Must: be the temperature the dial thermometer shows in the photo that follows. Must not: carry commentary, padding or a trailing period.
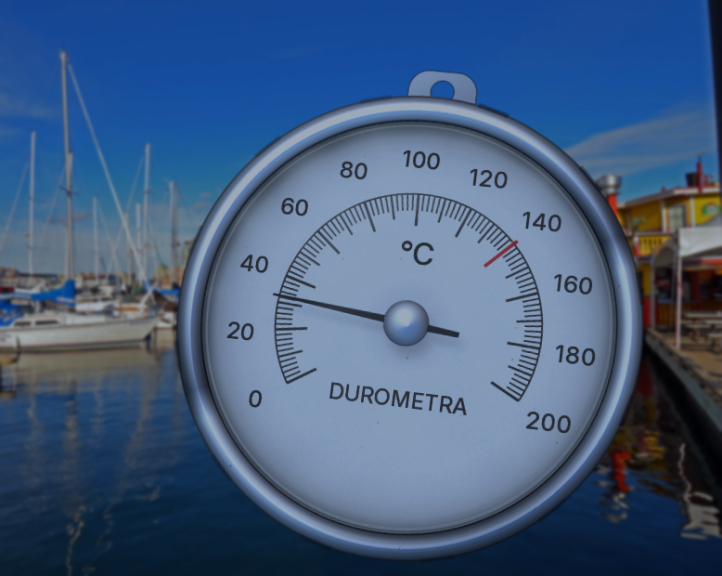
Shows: 32 °C
